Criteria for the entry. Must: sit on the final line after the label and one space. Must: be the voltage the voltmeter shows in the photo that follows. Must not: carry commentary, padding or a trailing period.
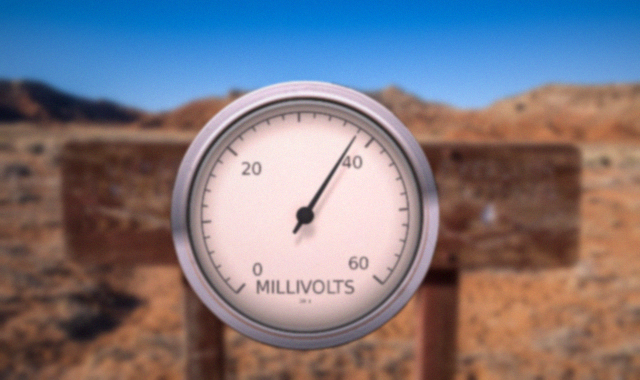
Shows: 38 mV
